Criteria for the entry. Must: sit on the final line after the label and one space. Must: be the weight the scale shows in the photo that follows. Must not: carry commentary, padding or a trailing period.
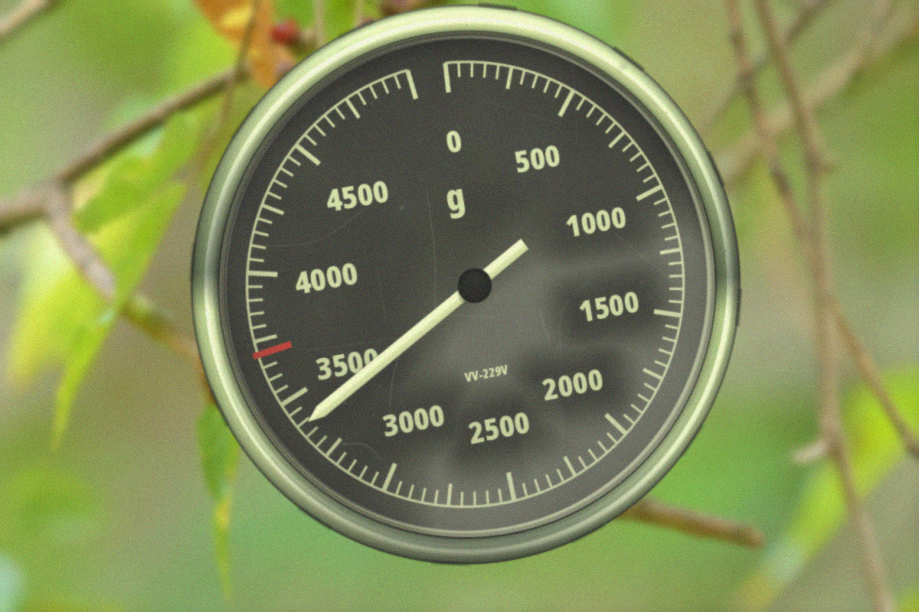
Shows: 3400 g
